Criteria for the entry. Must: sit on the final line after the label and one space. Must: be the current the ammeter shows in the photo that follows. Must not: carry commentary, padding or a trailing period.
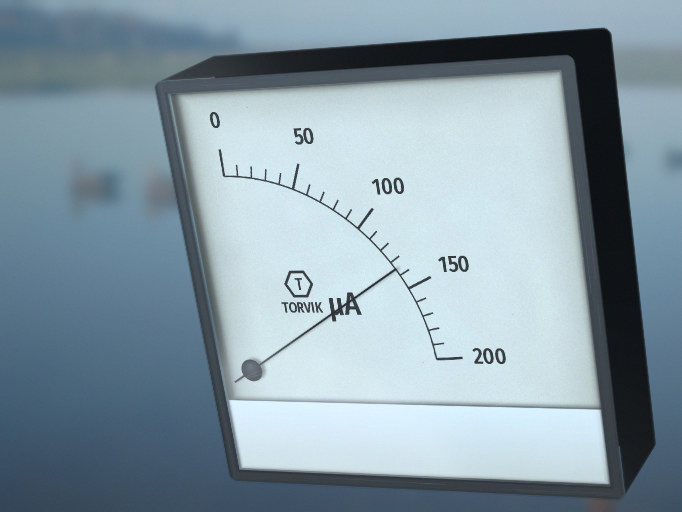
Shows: 135 µA
